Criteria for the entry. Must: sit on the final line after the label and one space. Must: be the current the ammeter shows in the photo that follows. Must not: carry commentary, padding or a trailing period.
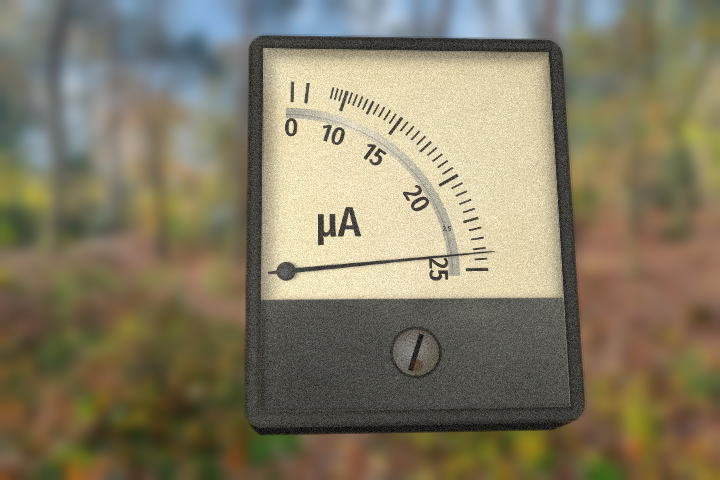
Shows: 24.25 µA
